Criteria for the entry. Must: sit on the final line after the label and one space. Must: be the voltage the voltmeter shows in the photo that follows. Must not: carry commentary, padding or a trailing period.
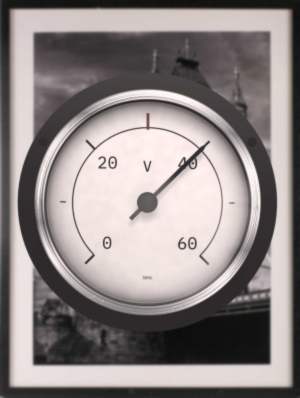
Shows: 40 V
